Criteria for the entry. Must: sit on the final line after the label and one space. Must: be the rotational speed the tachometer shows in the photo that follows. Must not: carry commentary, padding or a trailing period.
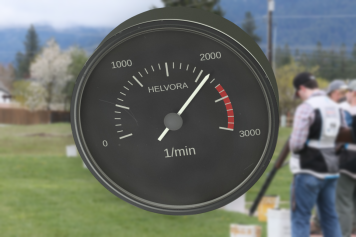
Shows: 2100 rpm
